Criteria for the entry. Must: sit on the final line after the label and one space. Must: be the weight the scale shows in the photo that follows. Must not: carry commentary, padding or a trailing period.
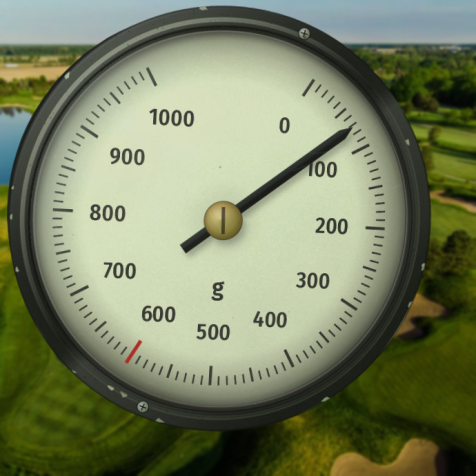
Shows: 70 g
